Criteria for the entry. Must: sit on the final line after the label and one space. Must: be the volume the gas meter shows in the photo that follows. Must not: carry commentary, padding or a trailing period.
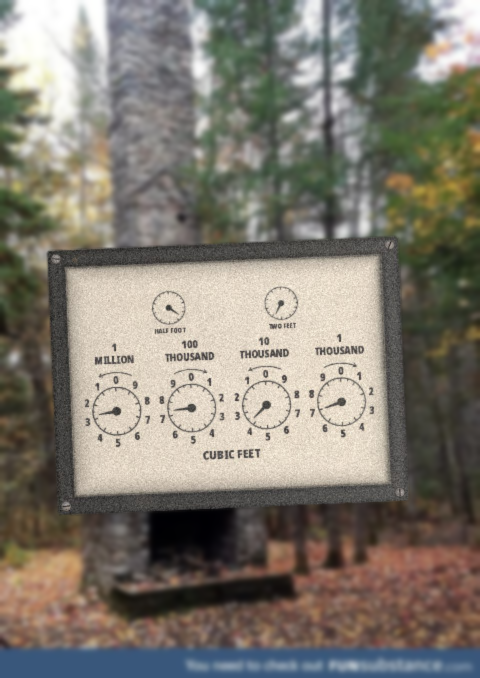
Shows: 273700 ft³
